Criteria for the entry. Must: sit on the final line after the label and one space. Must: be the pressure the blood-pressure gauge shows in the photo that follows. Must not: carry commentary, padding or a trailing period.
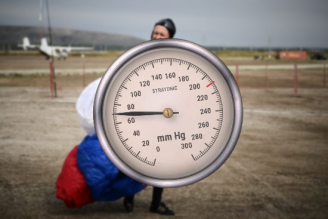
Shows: 70 mmHg
